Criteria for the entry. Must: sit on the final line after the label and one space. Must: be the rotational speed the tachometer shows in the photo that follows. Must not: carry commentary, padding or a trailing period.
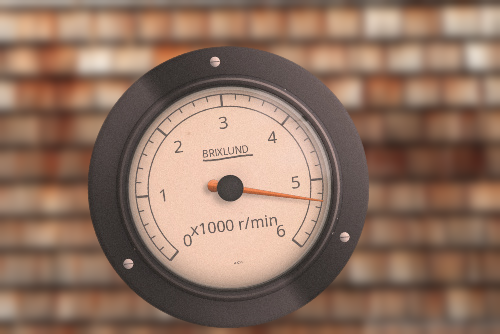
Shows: 5300 rpm
